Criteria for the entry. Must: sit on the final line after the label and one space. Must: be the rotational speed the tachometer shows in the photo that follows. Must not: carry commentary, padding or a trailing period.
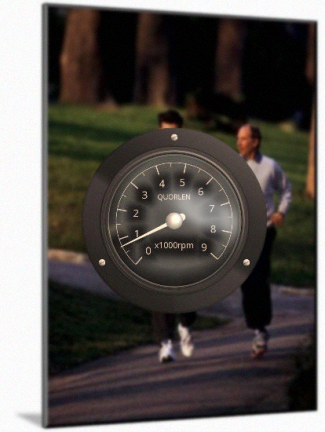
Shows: 750 rpm
